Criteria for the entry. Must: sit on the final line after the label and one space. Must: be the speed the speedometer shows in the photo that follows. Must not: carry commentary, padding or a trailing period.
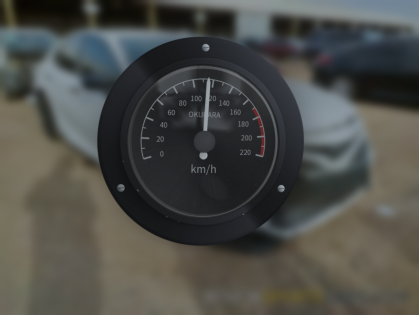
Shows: 115 km/h
